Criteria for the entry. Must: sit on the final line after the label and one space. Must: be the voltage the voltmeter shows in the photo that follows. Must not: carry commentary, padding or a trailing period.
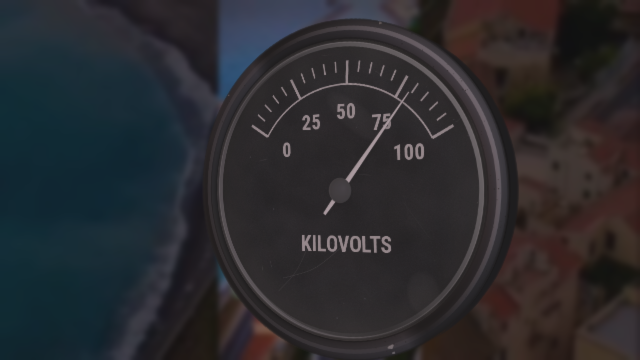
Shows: 80 kV
